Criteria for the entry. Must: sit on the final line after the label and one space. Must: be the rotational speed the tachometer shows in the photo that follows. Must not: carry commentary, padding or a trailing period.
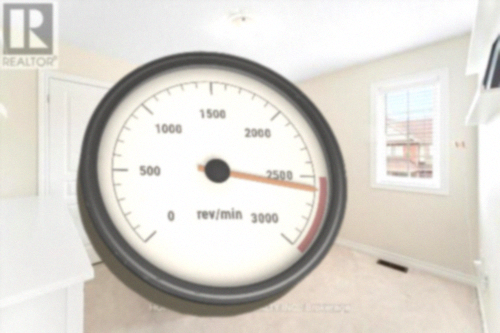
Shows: 2600 rpm
